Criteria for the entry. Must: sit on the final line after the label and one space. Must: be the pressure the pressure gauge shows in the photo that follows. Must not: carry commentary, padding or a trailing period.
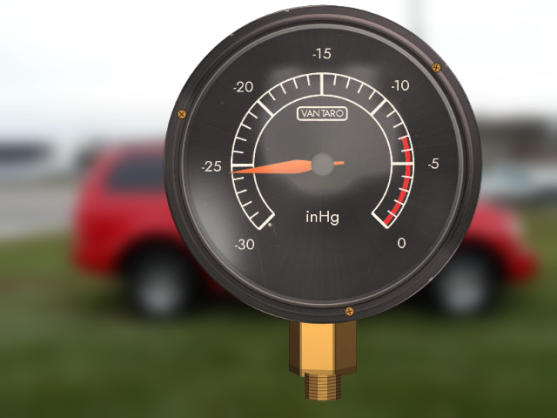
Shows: -25.5 inHg
